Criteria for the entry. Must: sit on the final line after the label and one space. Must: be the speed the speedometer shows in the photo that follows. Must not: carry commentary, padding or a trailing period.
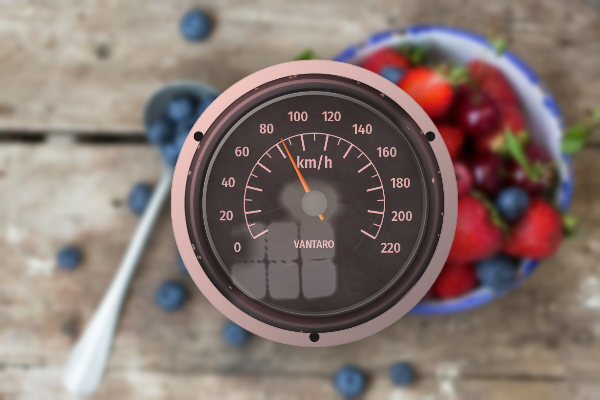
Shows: 85 km/h
